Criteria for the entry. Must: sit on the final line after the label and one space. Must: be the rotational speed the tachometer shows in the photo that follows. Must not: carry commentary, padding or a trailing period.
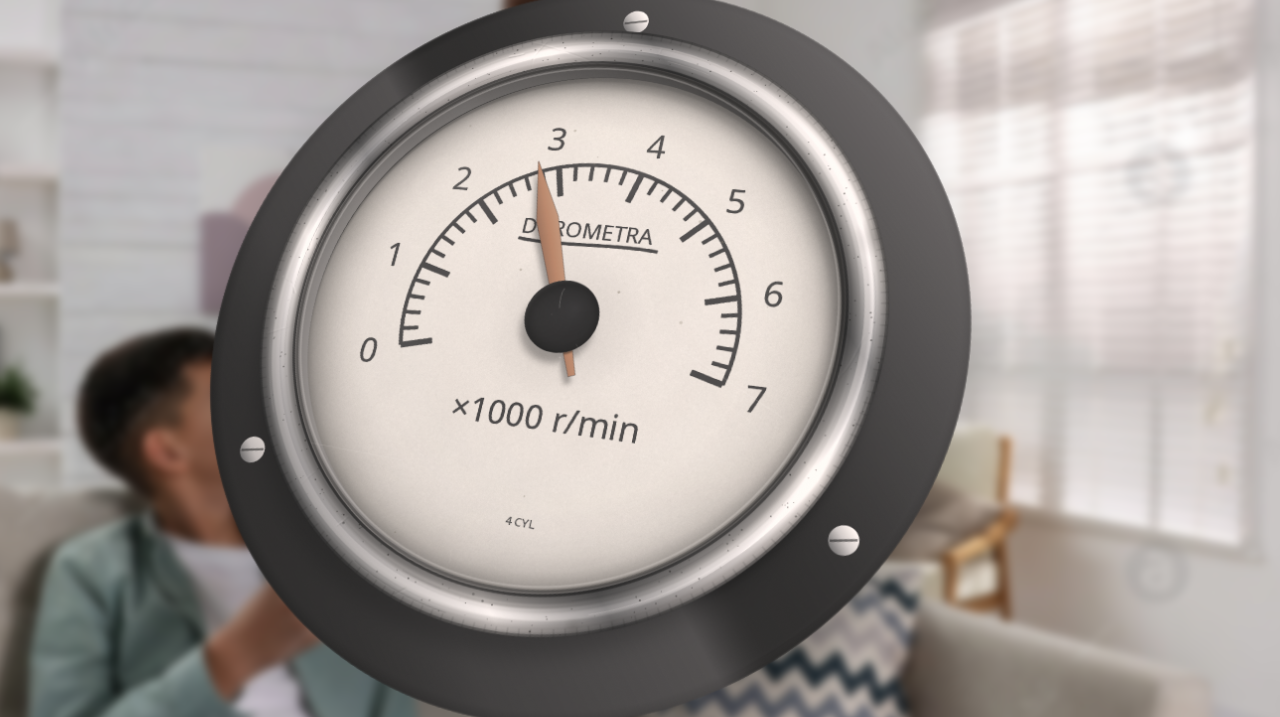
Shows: 2800 rpm
